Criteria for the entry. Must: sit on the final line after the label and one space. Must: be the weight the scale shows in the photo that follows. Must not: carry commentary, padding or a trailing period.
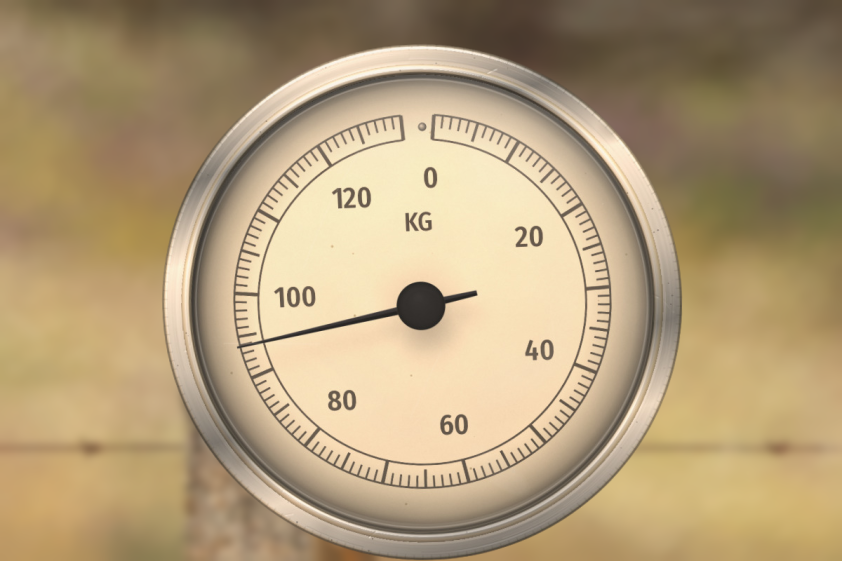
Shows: 94 kg
